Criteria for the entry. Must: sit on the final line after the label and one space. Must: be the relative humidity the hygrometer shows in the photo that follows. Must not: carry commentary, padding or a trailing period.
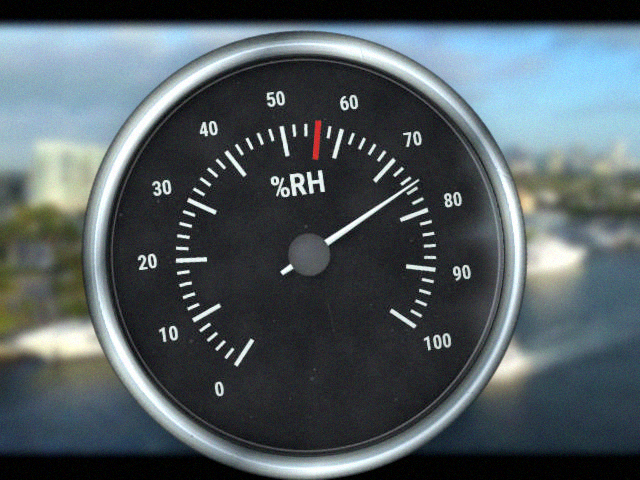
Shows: 75 %
